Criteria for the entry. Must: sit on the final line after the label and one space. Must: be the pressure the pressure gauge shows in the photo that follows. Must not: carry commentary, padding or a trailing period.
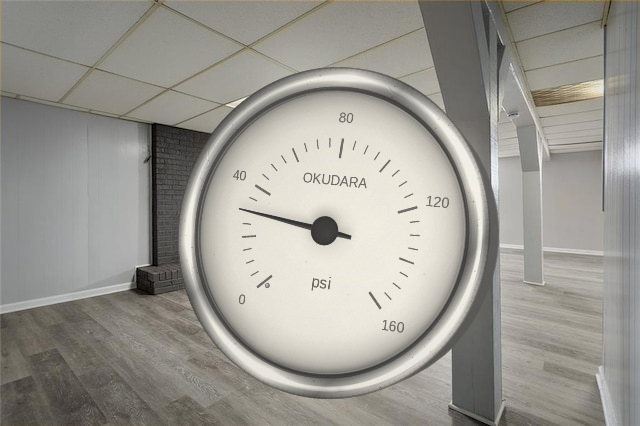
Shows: 30 psi
